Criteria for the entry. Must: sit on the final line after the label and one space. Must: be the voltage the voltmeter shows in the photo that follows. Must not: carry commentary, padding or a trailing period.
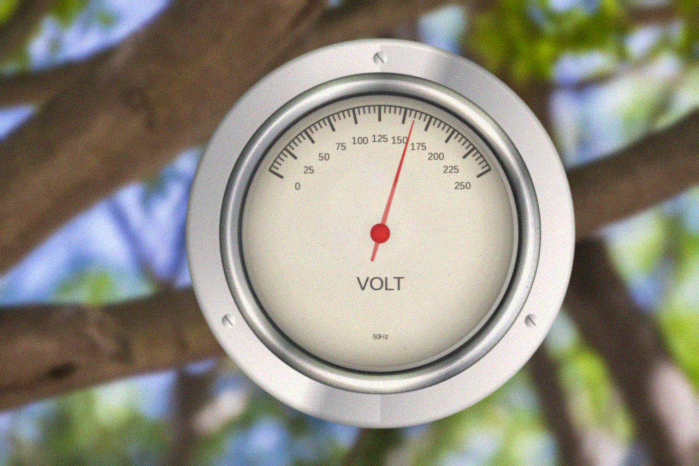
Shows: 160 V
